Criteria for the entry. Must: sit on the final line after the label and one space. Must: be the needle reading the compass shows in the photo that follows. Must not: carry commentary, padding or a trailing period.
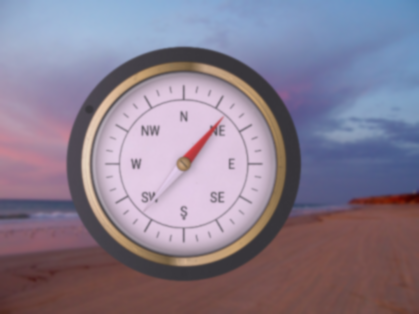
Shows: 40 °
